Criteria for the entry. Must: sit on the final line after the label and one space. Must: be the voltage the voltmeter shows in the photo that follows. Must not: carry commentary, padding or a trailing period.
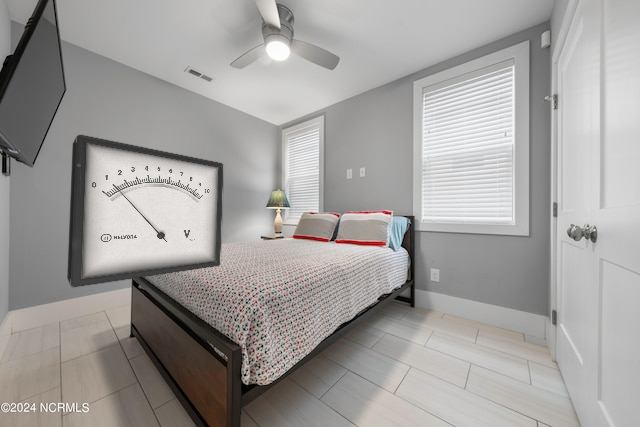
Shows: 1 V
